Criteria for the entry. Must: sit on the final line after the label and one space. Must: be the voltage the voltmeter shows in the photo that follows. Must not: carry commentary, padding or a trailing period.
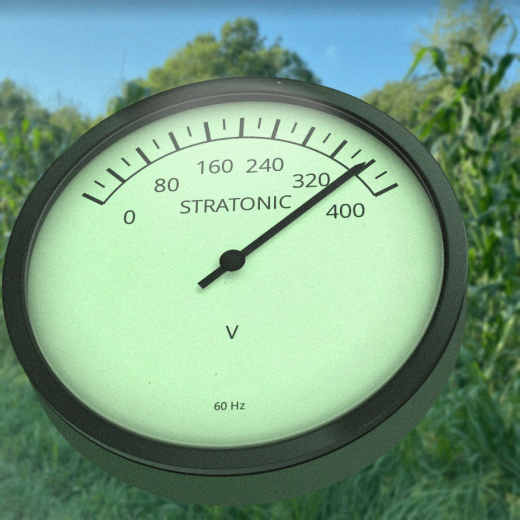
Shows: 360 V
